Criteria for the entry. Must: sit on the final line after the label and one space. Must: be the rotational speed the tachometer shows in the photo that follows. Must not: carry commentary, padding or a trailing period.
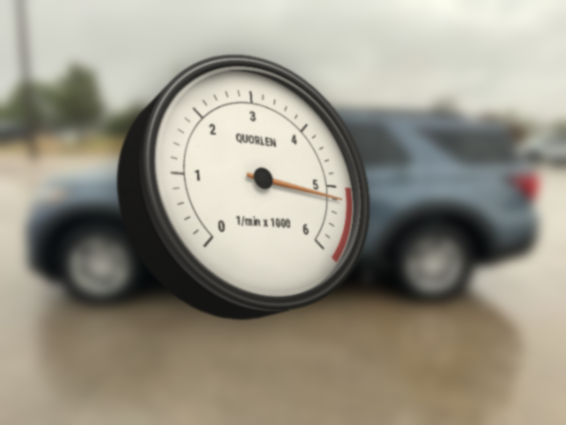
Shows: 5200 rpm
